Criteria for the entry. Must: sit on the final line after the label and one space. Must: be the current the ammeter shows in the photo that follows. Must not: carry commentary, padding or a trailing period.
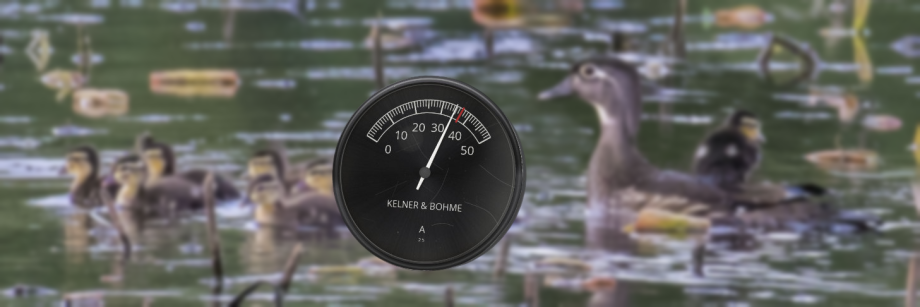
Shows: 35 A
